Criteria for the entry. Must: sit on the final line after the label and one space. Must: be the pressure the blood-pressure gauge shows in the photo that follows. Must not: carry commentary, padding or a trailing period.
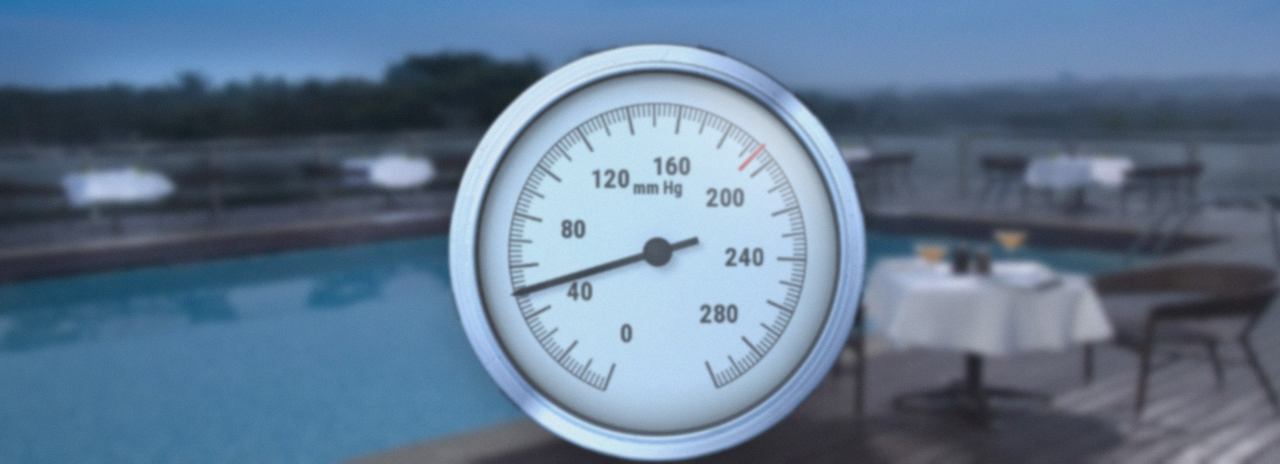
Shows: 50 mmHg
